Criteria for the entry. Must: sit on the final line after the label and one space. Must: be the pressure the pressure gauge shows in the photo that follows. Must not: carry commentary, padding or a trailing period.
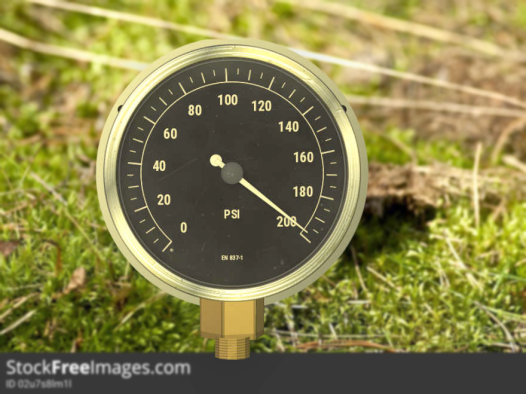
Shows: 197.5 psi
